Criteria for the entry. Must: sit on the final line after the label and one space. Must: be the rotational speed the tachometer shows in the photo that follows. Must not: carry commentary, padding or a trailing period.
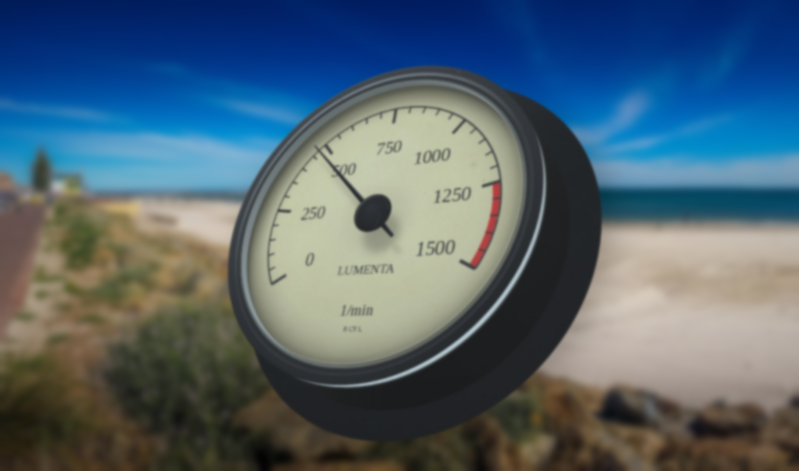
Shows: 475 rpm
